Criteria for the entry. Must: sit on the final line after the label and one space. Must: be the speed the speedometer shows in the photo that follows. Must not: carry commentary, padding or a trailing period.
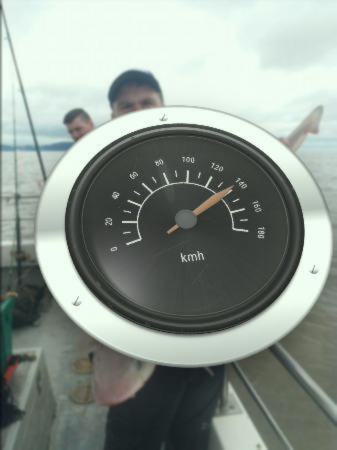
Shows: 140 km/h
